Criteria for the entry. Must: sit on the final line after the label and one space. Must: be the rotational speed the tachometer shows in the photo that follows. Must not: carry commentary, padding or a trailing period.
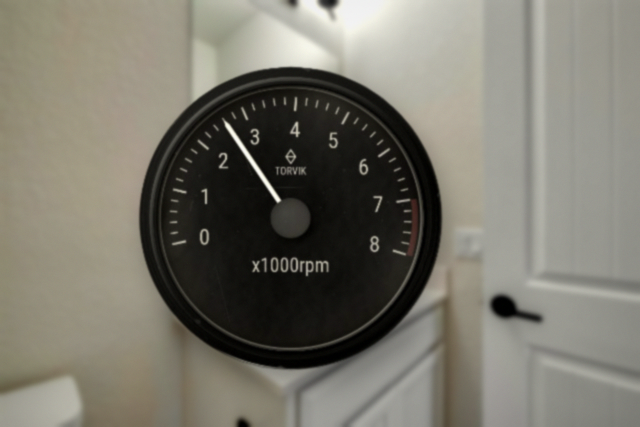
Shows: 2600 rpm
